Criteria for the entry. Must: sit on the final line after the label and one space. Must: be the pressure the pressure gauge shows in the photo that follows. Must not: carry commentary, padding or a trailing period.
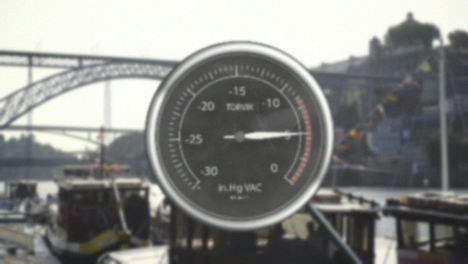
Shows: -5 inHg
